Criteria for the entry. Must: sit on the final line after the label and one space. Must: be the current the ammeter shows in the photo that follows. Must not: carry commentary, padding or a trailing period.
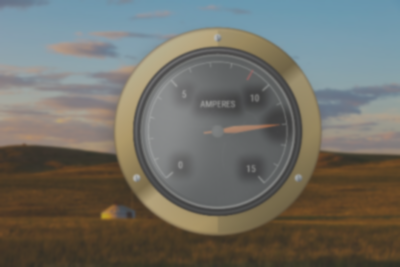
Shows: 12 A
